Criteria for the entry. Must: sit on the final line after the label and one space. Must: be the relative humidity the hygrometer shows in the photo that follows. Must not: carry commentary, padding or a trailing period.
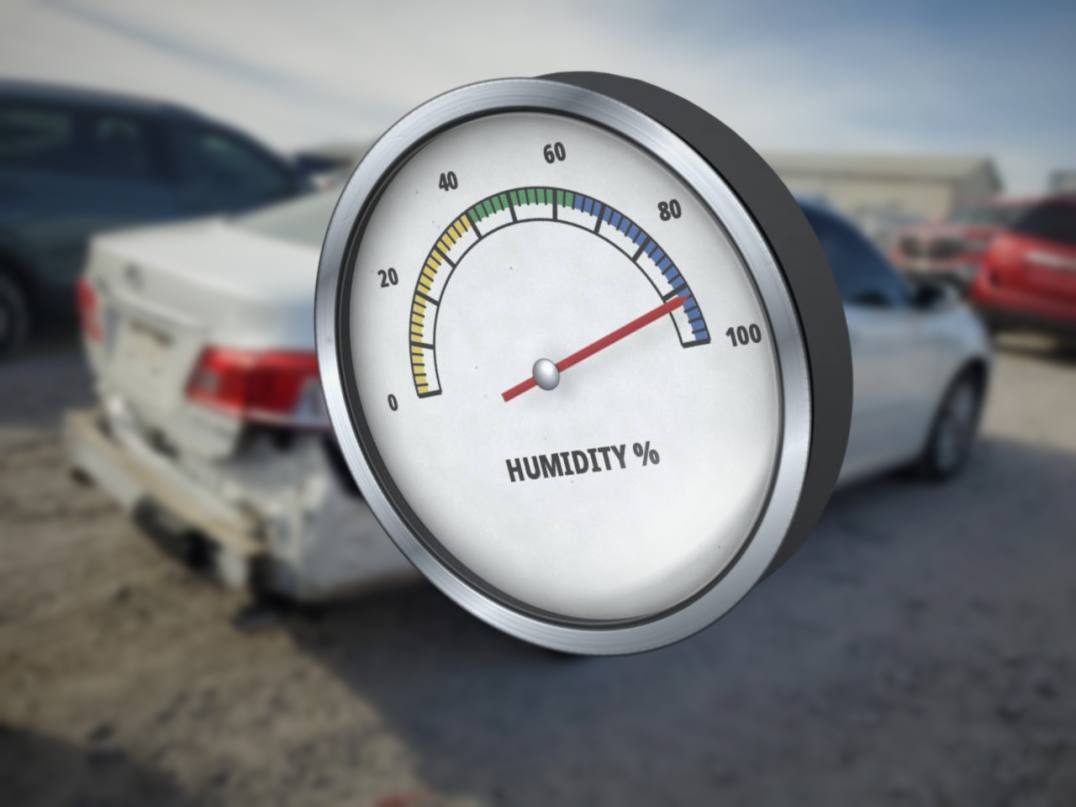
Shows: 92 %
